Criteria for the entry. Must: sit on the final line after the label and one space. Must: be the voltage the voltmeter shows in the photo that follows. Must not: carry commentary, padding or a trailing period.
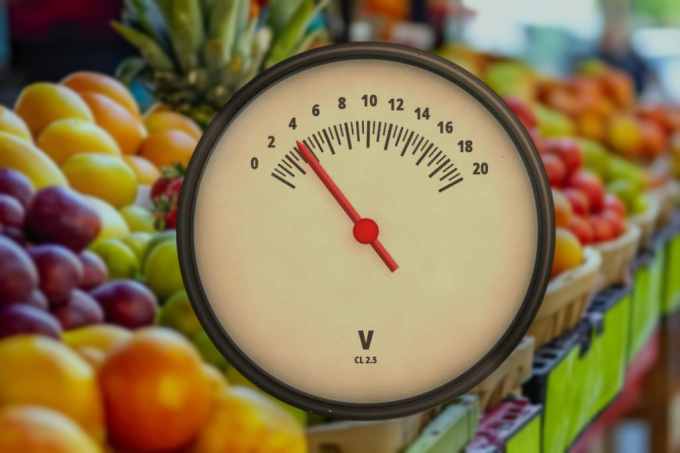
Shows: 3.5 V
